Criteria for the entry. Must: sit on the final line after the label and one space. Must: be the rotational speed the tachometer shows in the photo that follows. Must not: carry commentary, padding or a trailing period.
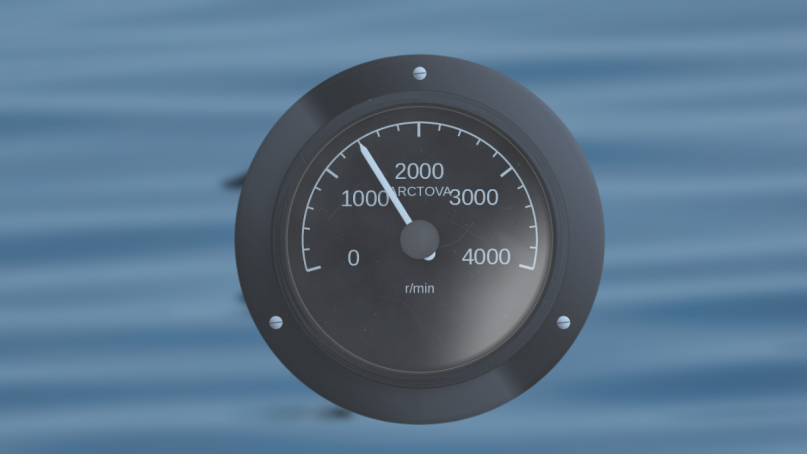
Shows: 1400 rpm
